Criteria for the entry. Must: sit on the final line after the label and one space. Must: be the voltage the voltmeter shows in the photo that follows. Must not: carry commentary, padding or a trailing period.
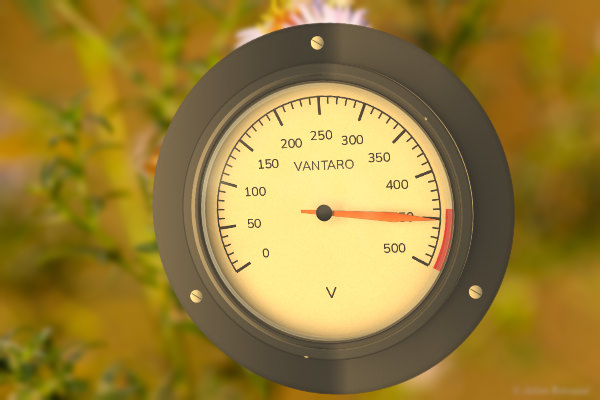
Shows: 450 V
